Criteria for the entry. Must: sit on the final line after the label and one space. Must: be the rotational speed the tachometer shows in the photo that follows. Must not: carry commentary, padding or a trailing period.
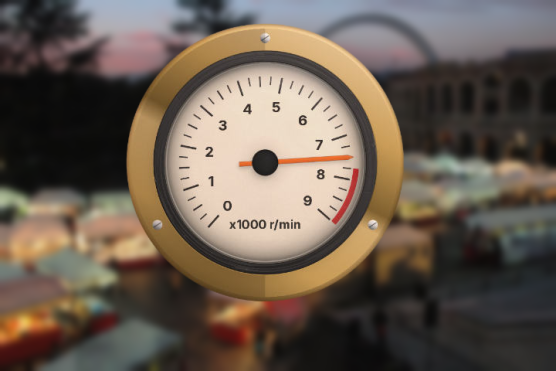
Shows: 7500 rpm
